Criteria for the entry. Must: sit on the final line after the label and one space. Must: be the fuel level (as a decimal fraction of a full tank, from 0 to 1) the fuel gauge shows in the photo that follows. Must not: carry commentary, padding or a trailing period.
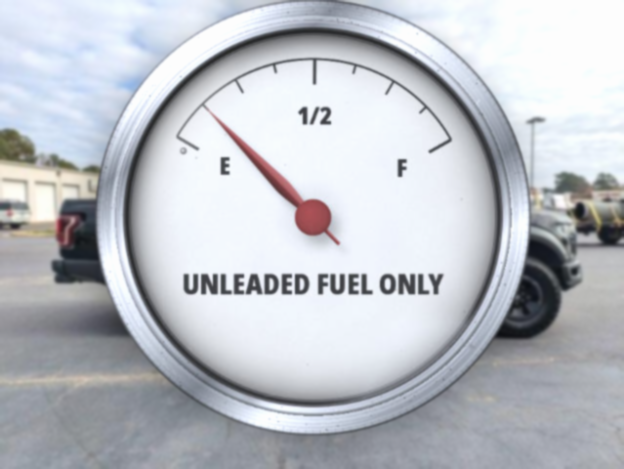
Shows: 0.125
